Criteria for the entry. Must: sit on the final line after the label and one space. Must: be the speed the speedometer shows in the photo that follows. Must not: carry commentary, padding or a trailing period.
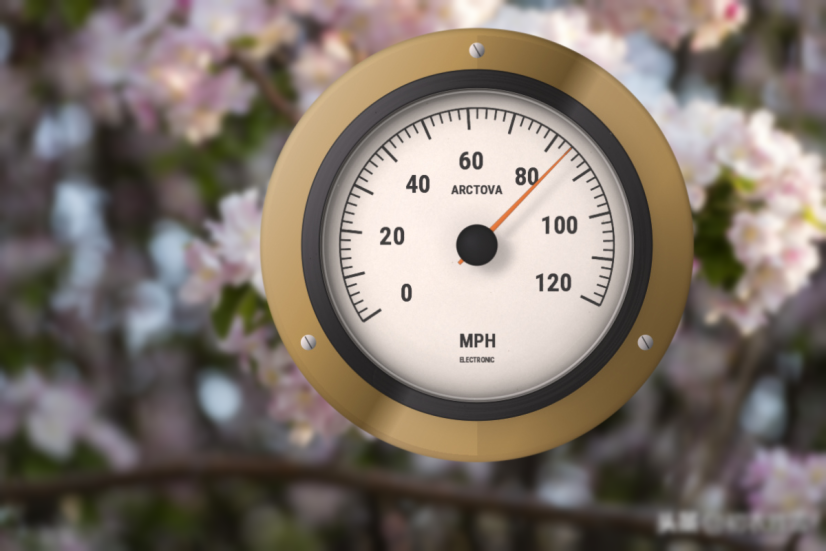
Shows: 84 mph
